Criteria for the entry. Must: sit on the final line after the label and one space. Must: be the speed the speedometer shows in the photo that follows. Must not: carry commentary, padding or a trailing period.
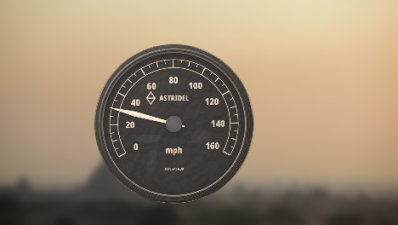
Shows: 30 mph
